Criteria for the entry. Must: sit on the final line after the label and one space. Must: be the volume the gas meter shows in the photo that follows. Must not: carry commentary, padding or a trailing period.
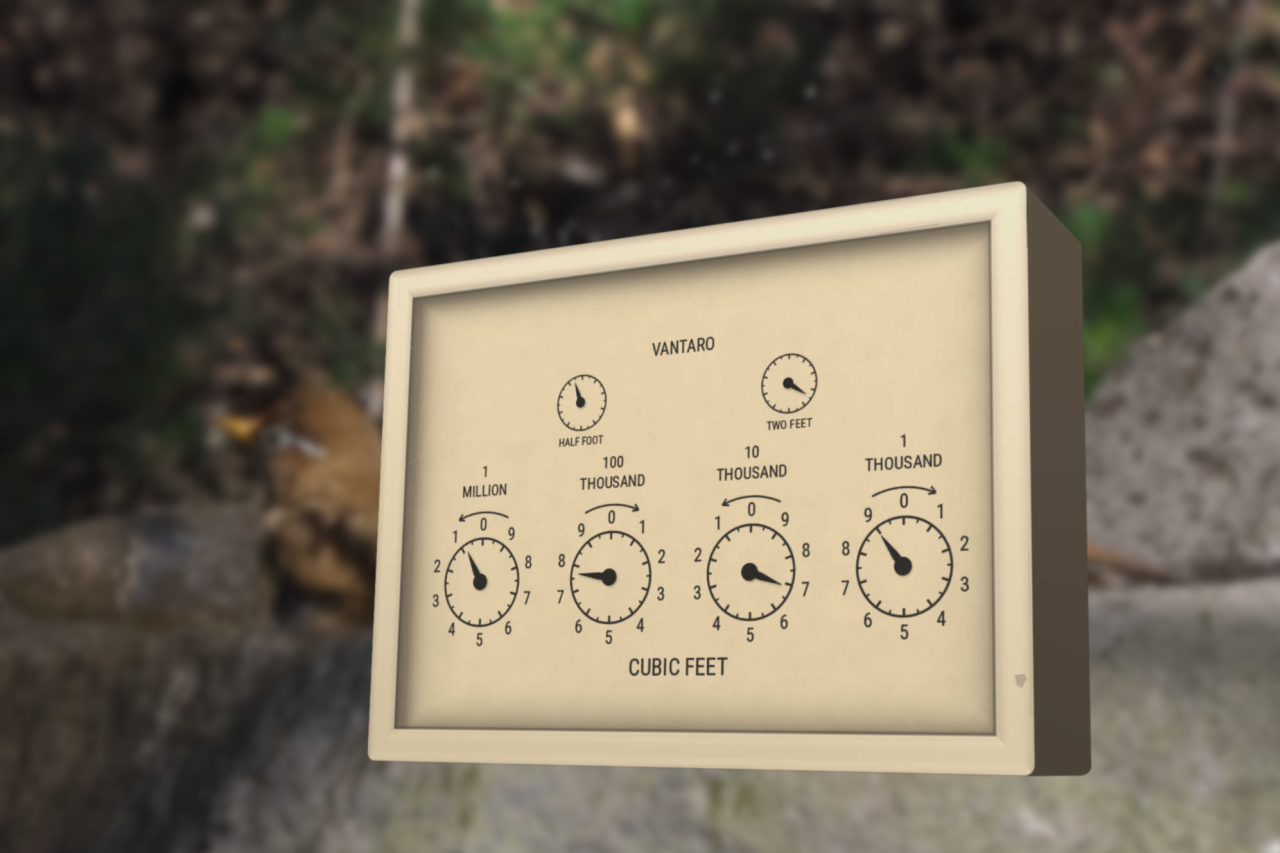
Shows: 76900 ft³
